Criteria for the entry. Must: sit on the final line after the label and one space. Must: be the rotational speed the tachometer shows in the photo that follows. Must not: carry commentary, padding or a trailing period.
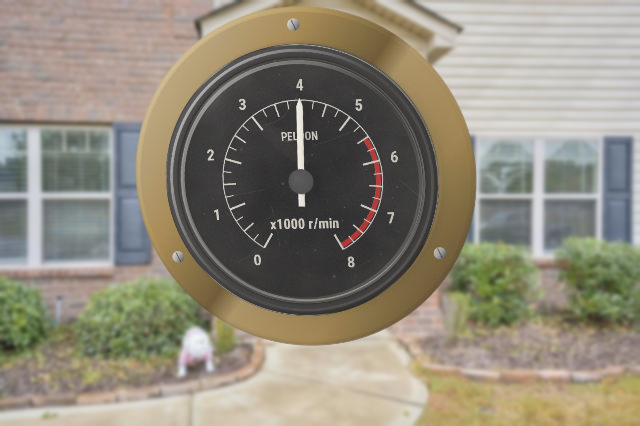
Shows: 4000 rpm
